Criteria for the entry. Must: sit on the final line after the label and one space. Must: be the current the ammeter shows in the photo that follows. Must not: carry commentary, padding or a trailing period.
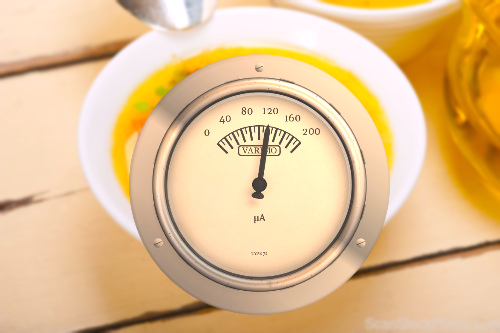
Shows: 120 µA
